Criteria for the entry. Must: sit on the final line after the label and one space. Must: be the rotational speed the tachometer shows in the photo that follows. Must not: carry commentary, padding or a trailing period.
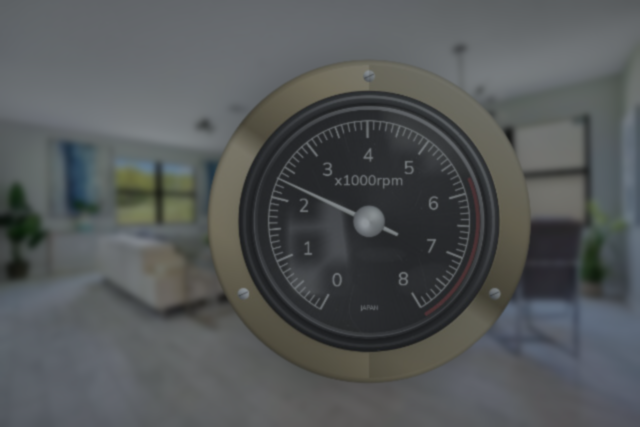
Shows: 2300 rpm
